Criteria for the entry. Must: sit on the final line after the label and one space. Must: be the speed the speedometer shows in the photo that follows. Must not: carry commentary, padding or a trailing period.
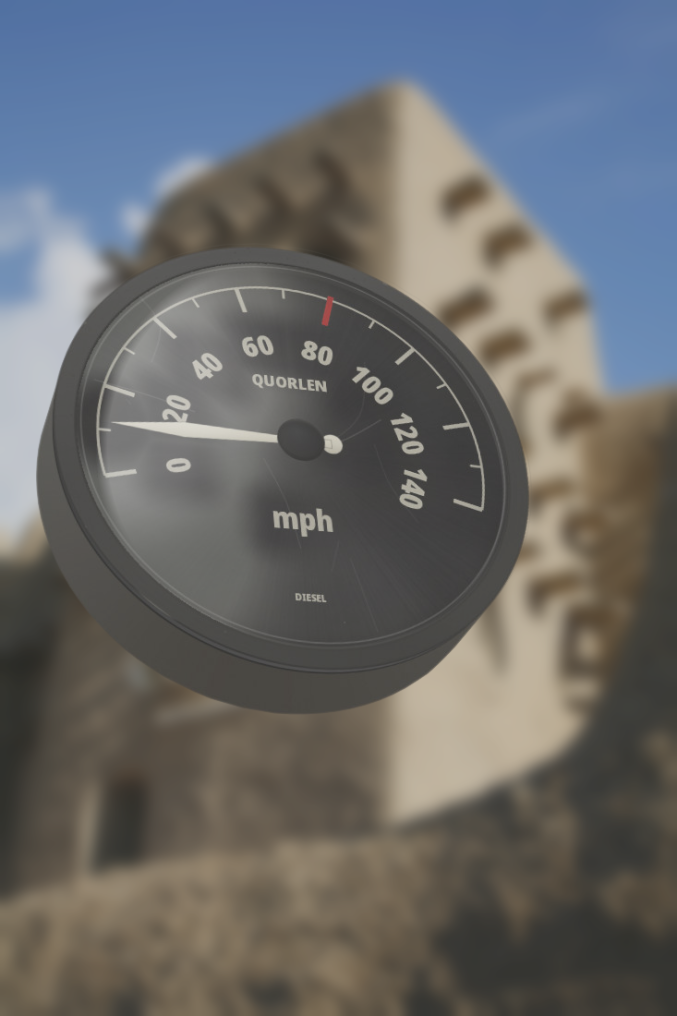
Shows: 10 mph
